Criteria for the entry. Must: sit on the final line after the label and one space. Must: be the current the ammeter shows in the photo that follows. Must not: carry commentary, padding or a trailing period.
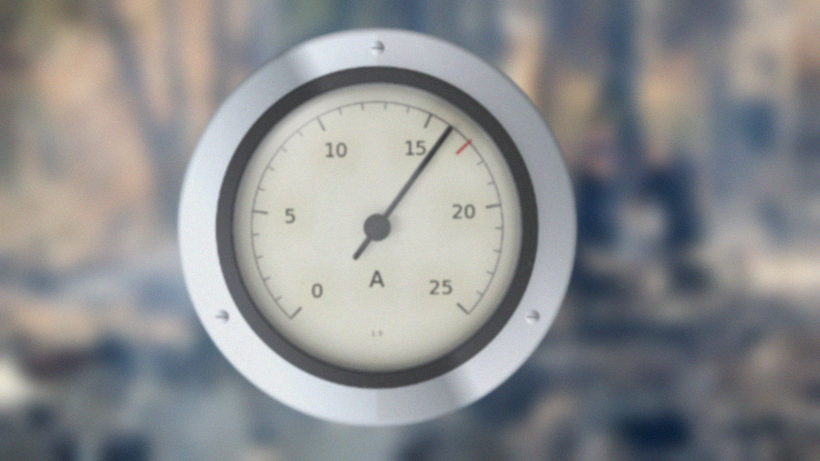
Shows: 16 A
